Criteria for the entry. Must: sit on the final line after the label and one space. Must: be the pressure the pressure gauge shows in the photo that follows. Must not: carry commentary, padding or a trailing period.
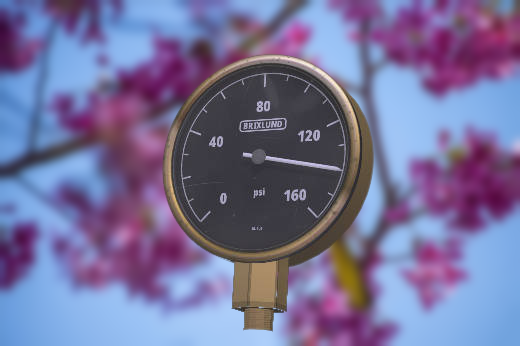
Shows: 140 psi
